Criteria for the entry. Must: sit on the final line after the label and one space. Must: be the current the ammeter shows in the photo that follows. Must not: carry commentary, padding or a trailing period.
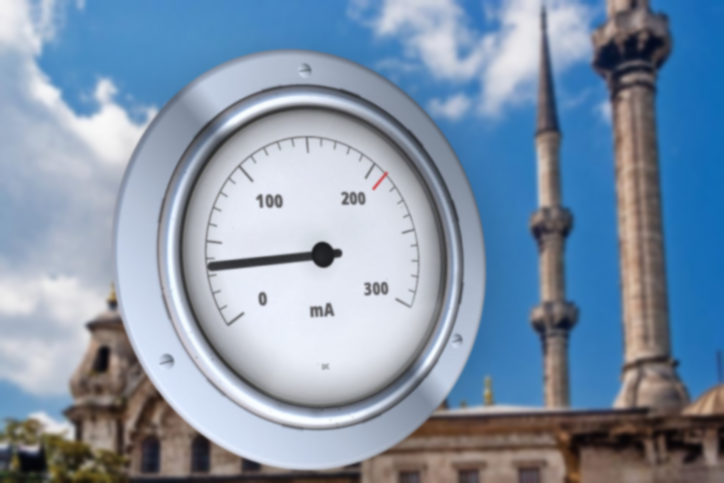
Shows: 35 mA
